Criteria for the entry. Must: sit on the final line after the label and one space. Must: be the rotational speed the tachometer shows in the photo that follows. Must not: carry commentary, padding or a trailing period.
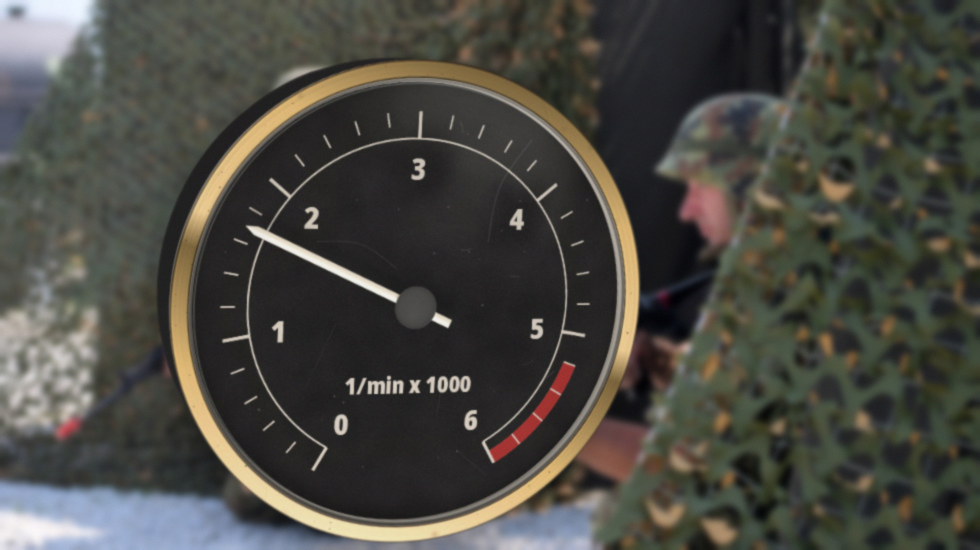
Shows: 1700 rpm
